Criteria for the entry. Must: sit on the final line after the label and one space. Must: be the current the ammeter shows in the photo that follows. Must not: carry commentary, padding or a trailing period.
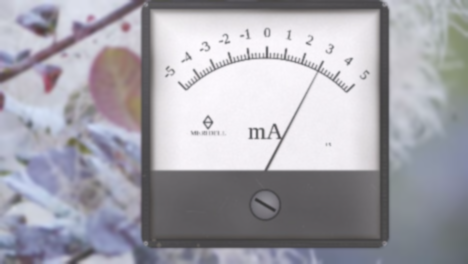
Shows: 3 mA
